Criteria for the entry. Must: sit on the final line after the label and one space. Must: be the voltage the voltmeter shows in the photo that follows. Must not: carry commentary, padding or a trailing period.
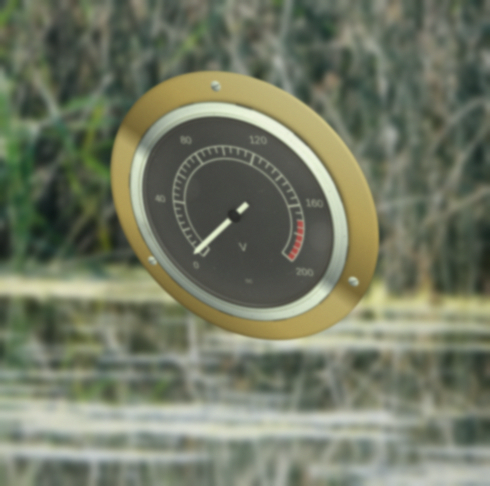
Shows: 5 V
